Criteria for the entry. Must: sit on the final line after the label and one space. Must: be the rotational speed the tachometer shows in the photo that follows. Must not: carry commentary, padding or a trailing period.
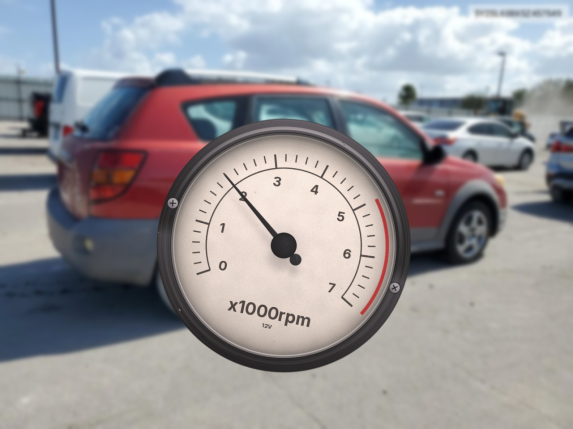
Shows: 2000 rpm
